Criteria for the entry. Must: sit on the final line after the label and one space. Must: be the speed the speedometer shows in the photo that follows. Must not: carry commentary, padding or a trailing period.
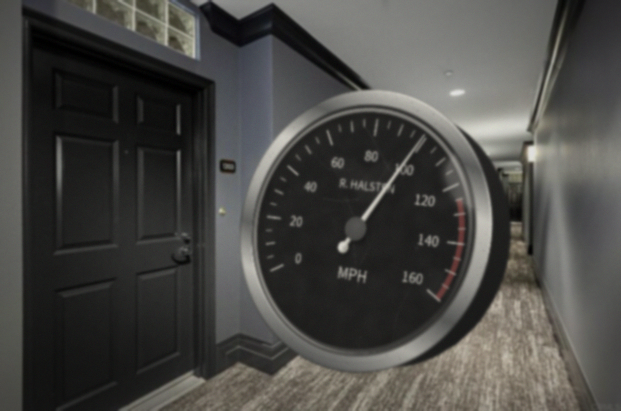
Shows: 100 mph
